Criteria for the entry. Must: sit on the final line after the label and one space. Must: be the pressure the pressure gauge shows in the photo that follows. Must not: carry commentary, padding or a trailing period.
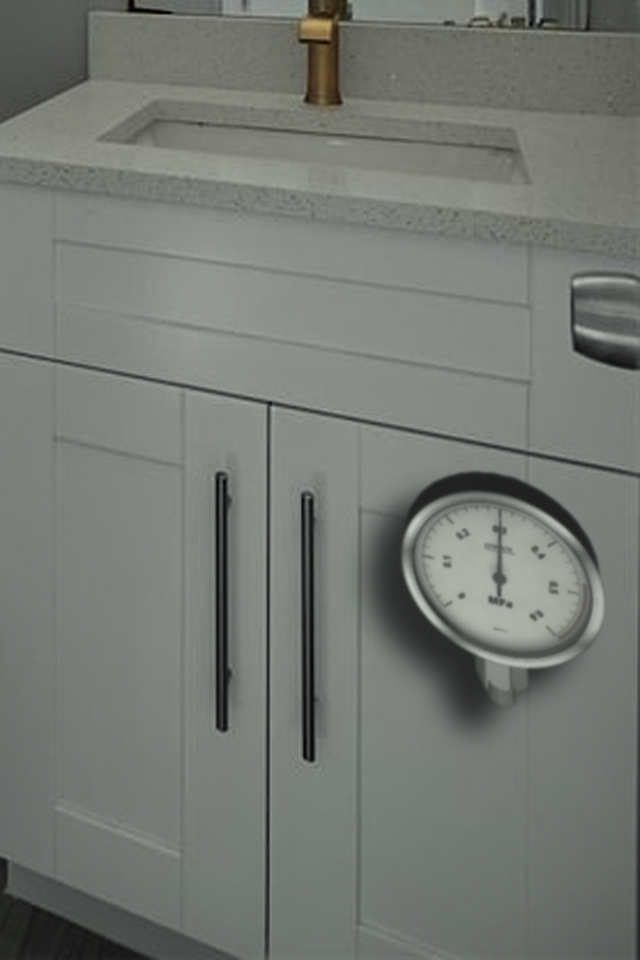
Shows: 0.3 MPa
